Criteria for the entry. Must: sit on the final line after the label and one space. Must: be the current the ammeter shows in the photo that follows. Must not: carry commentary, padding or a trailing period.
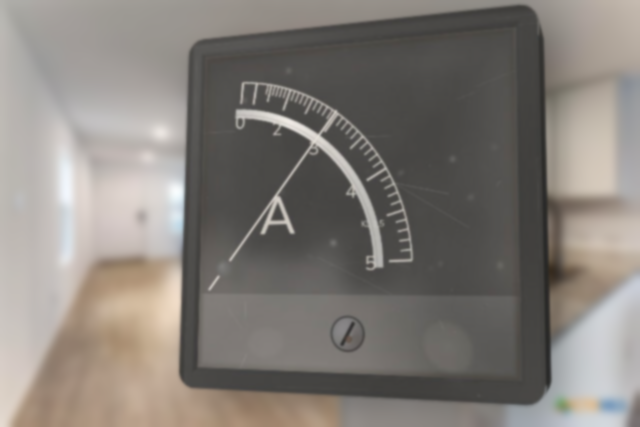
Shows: 3 A
